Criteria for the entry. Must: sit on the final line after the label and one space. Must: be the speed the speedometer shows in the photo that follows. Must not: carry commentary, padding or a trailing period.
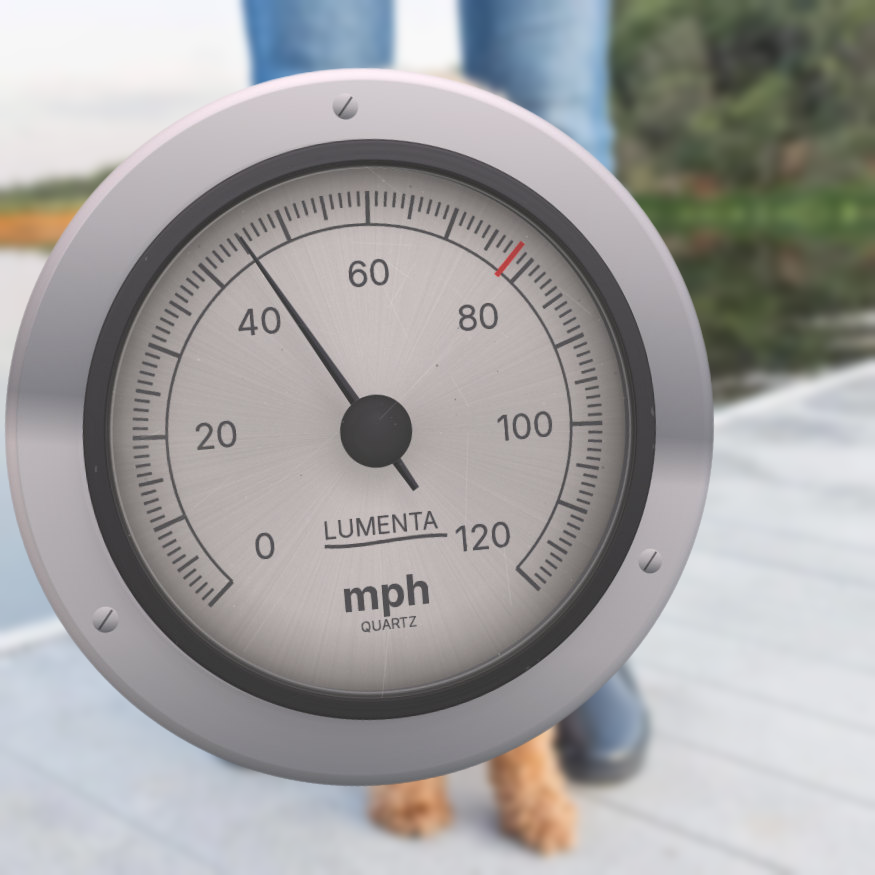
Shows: 45 mph
